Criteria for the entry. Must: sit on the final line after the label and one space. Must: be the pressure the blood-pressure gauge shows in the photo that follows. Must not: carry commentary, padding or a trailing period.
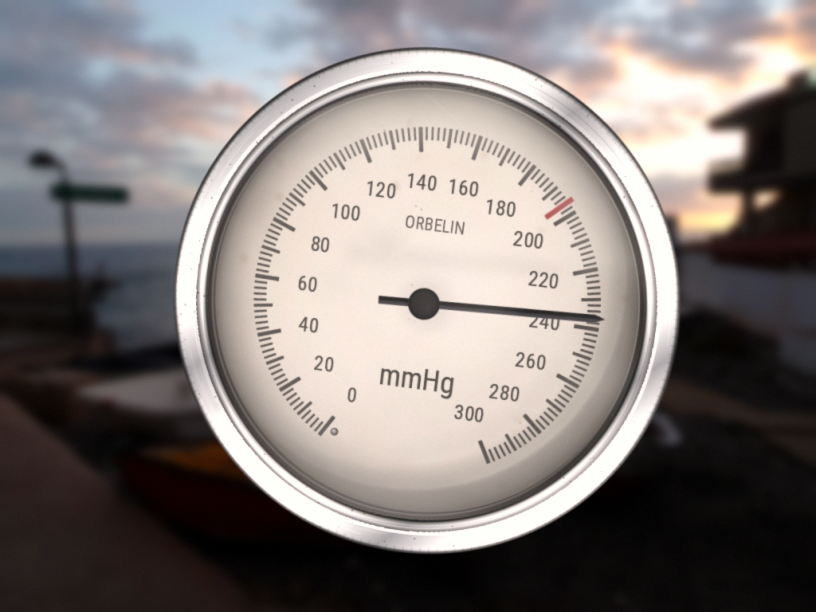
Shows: 236 mmHg
